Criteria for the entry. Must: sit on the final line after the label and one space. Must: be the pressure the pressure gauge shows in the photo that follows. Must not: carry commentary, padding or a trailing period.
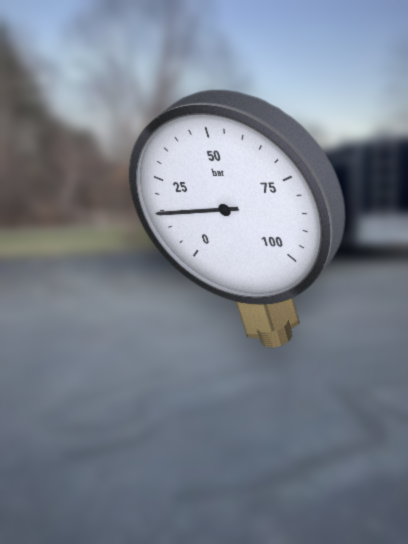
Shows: 15 bar
